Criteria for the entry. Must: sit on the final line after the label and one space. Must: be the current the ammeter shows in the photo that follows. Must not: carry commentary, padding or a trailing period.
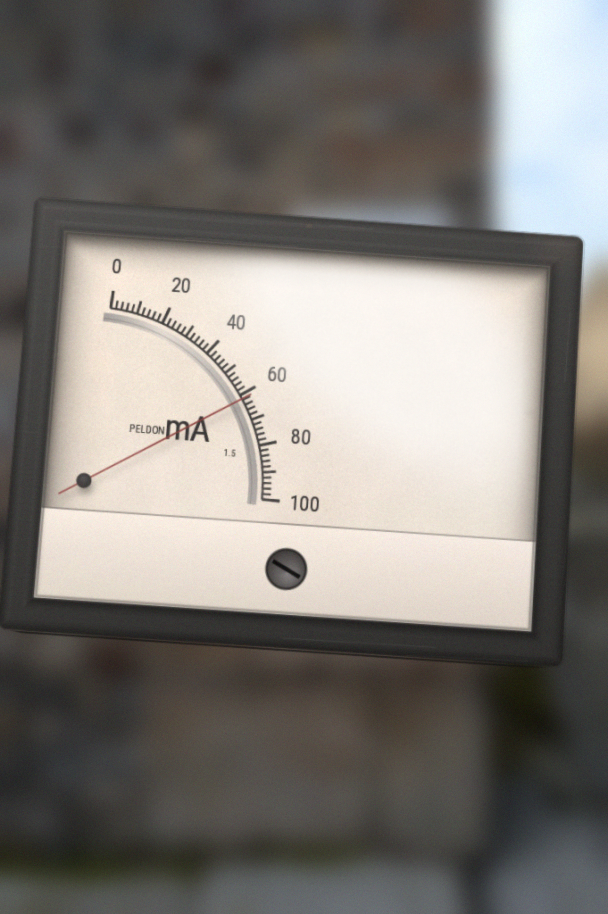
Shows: 62 mA
